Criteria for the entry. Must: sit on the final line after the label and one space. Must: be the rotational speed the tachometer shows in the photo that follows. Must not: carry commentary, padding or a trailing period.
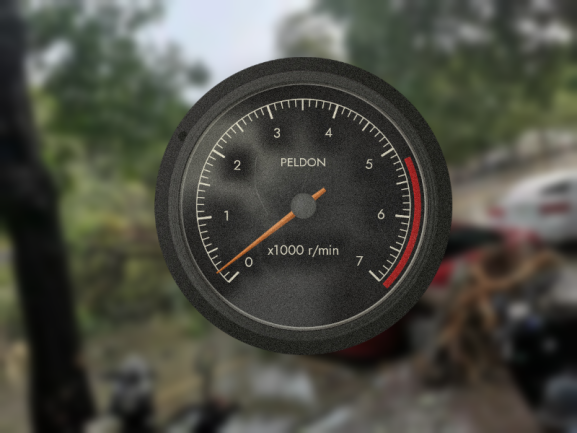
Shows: 200 rpm
